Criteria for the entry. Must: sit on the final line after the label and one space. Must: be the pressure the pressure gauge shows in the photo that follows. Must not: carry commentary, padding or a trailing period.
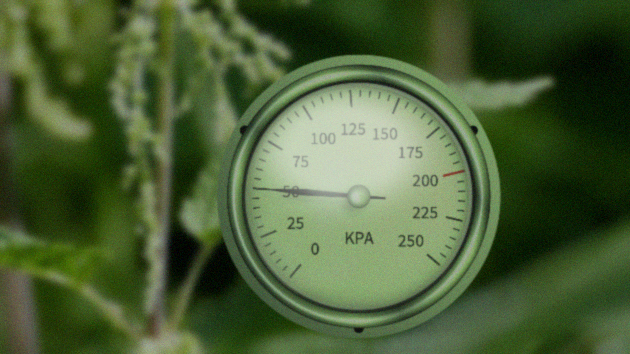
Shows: 50 kPa
